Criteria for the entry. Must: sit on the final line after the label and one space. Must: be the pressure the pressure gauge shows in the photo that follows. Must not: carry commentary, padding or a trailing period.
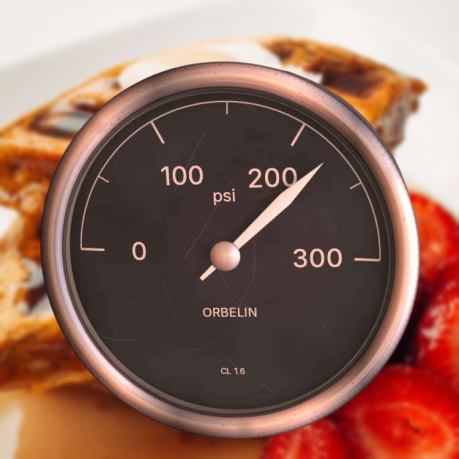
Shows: 225 psi
